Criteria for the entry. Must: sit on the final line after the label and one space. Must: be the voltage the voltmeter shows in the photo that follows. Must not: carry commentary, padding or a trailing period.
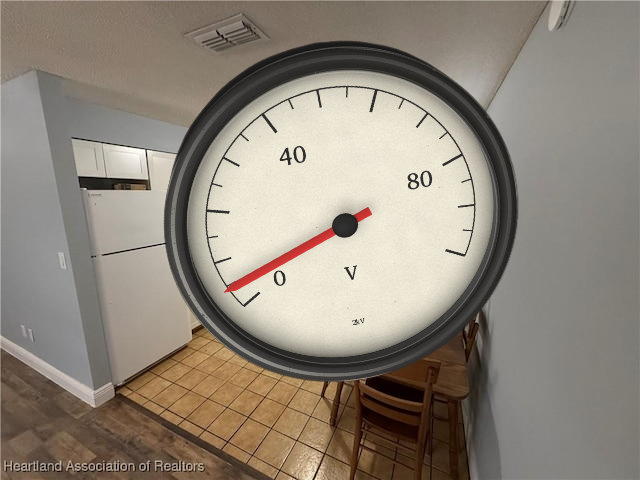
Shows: 5 V
